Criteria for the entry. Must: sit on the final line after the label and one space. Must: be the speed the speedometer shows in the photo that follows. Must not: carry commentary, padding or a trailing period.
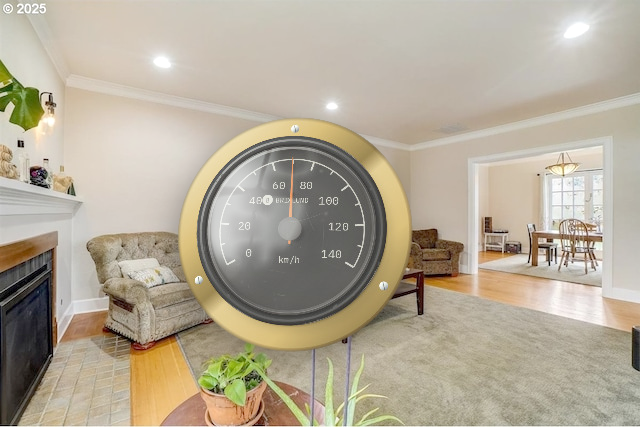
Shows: 70 km/h
